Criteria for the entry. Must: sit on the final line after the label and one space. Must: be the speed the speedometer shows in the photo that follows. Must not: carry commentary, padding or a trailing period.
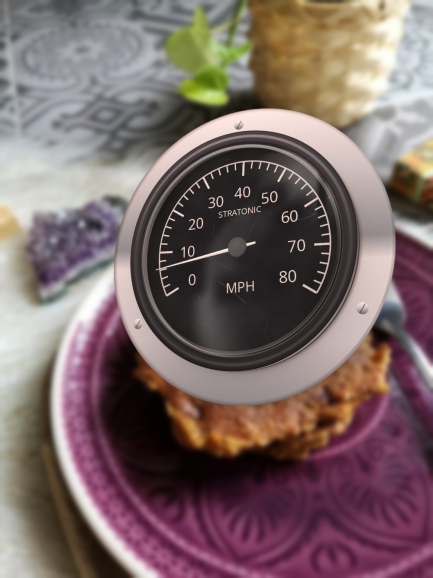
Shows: 6 mph
